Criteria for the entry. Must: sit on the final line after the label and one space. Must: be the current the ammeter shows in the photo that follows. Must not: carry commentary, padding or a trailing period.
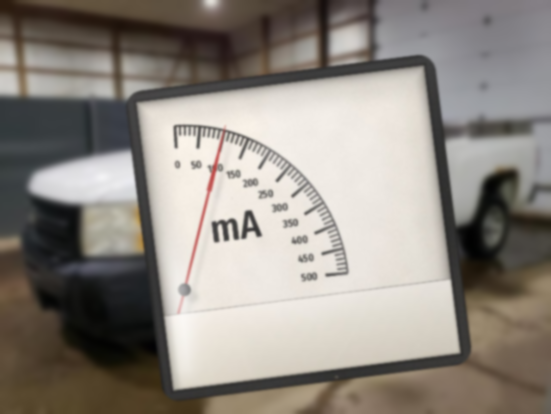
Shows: 100 mA
